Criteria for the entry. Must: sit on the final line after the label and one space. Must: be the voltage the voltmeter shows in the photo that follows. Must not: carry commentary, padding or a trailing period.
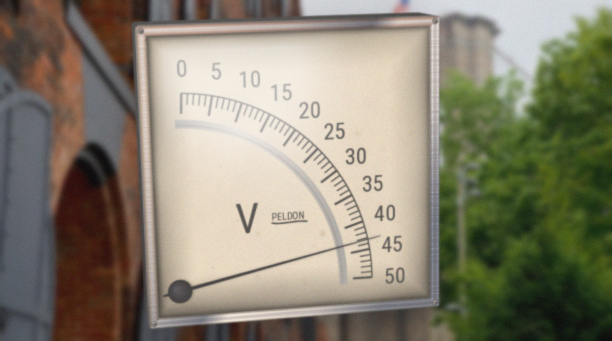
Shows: 43 V
